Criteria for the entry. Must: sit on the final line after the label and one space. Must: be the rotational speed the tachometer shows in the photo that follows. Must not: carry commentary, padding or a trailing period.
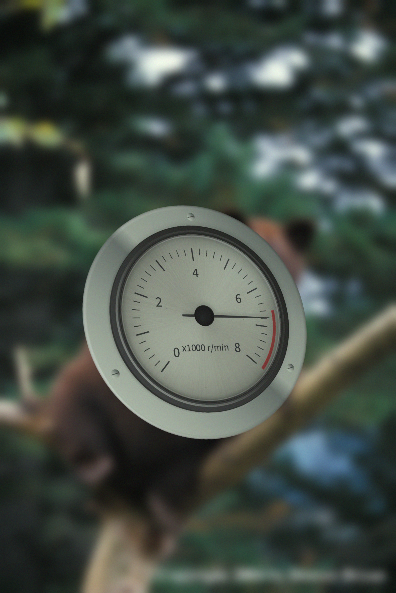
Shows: 6800 rpm
